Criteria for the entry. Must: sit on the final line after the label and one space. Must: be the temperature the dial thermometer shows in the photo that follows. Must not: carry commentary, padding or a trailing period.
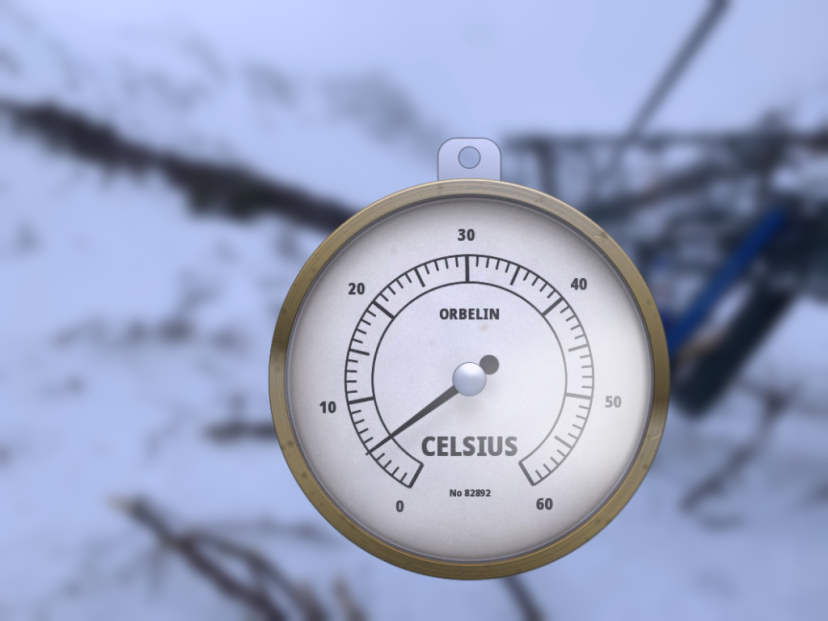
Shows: 5 °C
